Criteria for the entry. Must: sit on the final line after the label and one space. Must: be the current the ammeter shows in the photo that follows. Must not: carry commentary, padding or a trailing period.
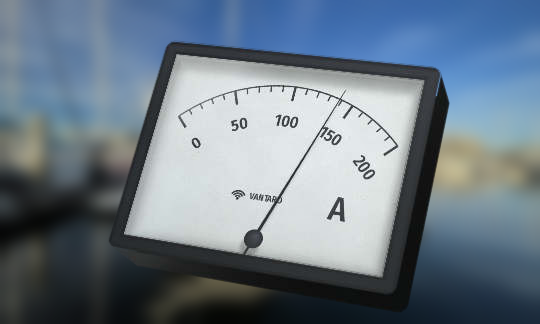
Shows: 140 A
